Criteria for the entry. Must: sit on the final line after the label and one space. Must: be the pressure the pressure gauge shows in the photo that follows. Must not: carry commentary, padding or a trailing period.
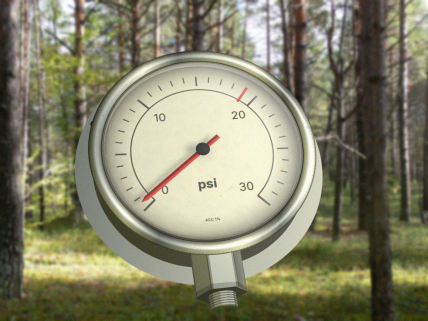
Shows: 0.5 psi
